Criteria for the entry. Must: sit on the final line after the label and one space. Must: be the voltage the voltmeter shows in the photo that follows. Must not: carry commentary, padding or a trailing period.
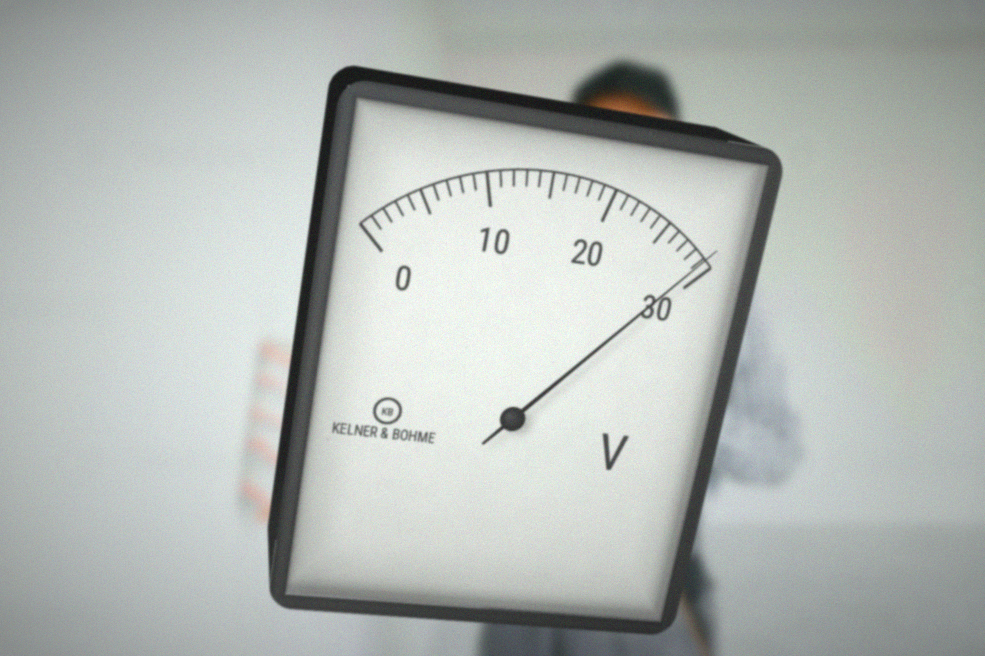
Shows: 29 V
